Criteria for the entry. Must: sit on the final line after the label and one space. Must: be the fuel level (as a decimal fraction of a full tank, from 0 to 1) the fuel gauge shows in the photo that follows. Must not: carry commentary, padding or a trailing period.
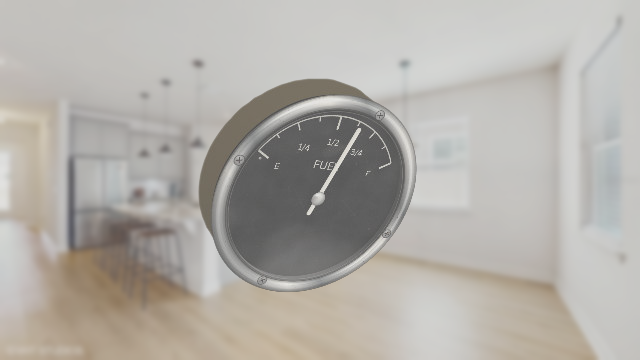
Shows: 0.625
